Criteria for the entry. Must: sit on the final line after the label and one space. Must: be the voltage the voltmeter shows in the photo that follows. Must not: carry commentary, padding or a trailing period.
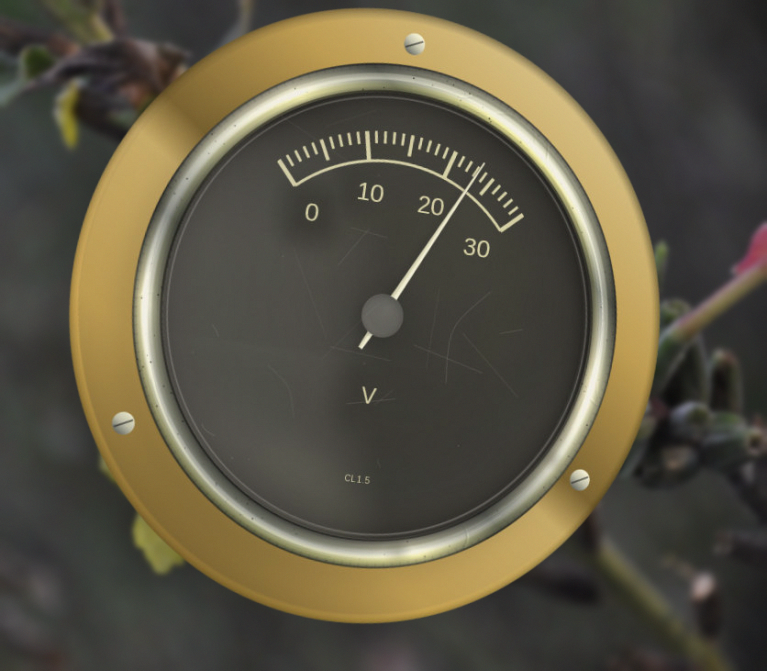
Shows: 23 V
